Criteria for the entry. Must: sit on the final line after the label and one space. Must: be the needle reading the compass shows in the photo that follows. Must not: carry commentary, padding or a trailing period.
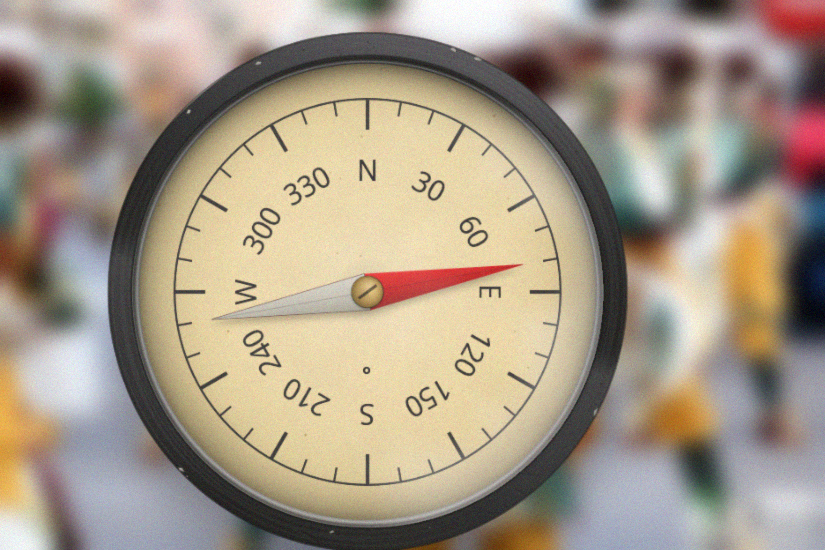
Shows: 80 °
